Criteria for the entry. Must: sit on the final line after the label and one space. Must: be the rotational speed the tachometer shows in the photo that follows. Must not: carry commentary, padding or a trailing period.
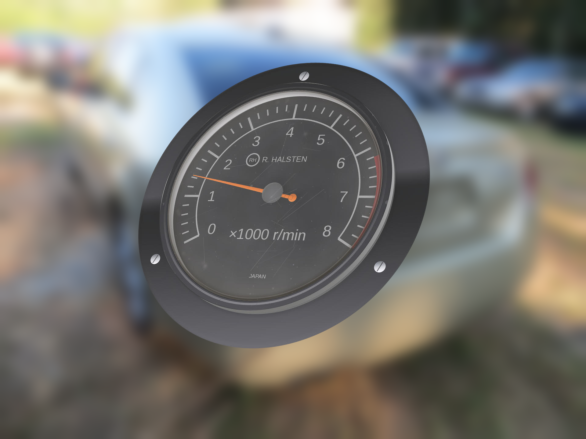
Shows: 1400 rpm
